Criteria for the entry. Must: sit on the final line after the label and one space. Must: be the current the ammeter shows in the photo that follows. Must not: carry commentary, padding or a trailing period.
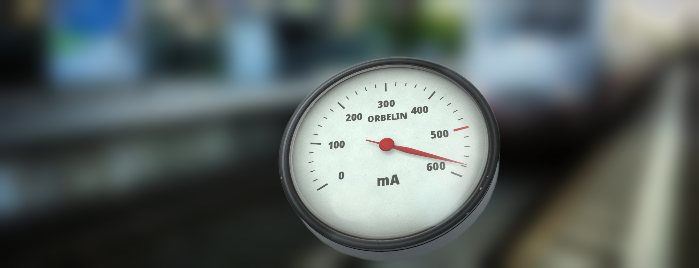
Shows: 580 mA
